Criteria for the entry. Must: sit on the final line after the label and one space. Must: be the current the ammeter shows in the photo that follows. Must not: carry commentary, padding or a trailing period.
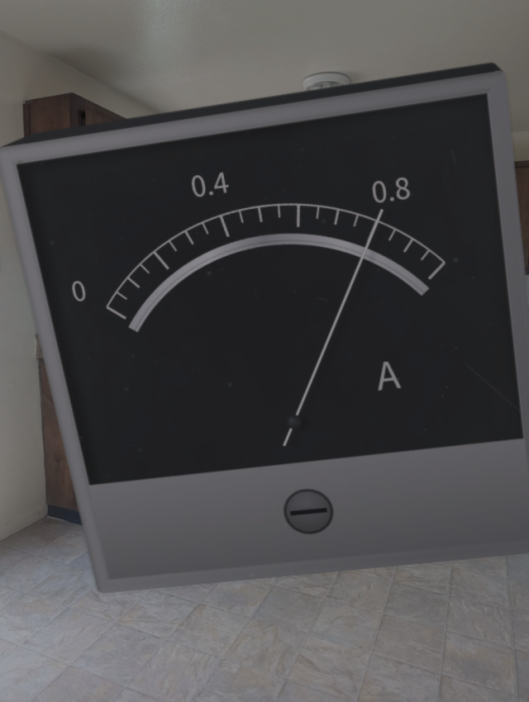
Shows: 0.8 A
